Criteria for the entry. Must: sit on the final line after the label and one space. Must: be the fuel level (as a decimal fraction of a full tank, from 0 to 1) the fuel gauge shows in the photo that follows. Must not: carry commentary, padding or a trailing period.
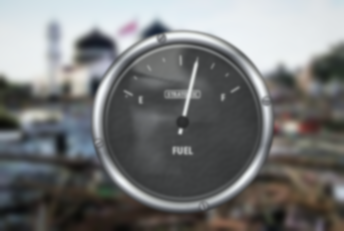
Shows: 0.625
